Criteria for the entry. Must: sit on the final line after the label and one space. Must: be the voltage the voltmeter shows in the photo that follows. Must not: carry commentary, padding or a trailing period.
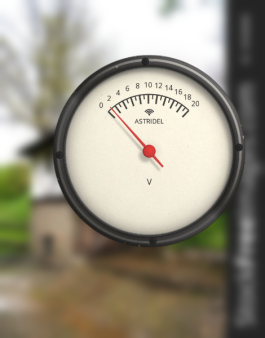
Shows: 1 V
